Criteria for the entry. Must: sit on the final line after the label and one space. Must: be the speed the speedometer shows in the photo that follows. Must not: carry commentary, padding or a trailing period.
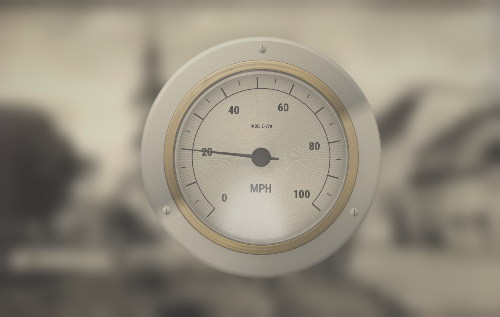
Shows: 20 mph
